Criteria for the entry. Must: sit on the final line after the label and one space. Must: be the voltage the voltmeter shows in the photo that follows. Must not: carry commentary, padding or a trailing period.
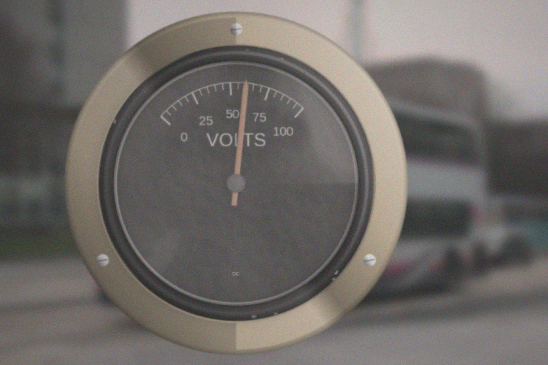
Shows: 60 V
